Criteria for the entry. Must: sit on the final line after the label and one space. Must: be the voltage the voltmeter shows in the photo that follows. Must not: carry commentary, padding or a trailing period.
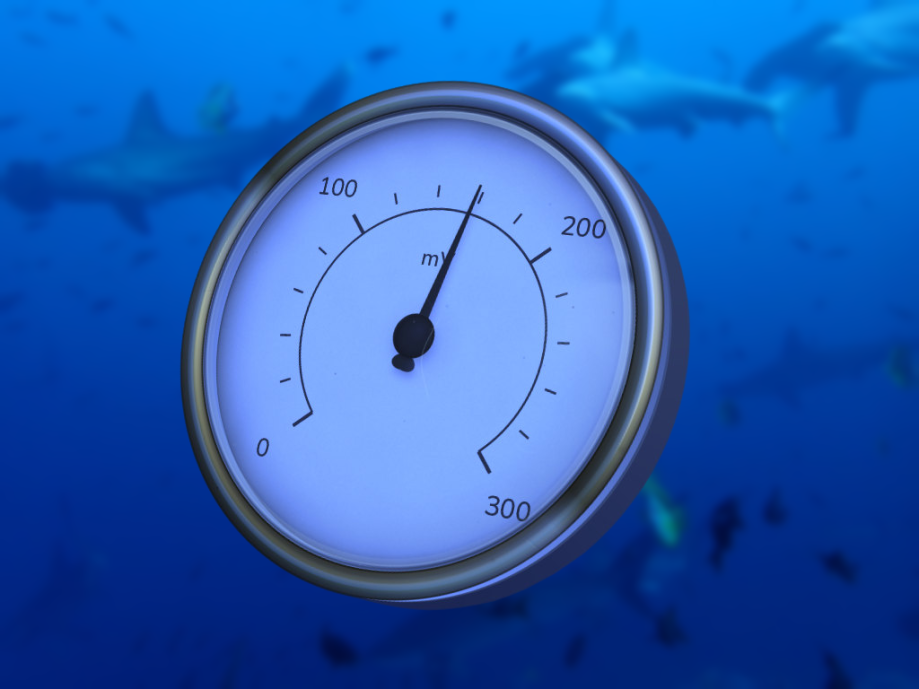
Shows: 160 mV
